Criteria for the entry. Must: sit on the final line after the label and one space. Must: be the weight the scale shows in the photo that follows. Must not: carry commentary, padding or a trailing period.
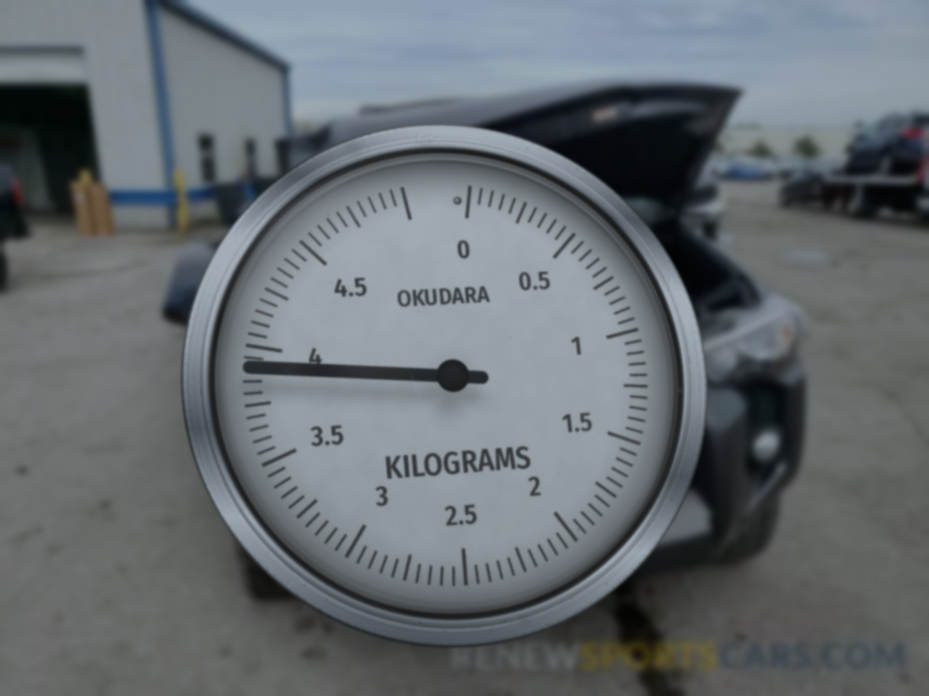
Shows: 3.9 kg
